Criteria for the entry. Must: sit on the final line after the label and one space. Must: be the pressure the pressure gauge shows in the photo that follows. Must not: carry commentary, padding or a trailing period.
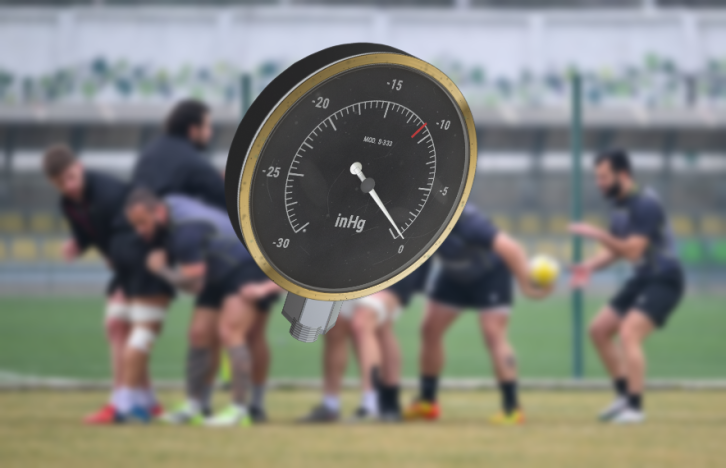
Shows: -0.5 inHg
